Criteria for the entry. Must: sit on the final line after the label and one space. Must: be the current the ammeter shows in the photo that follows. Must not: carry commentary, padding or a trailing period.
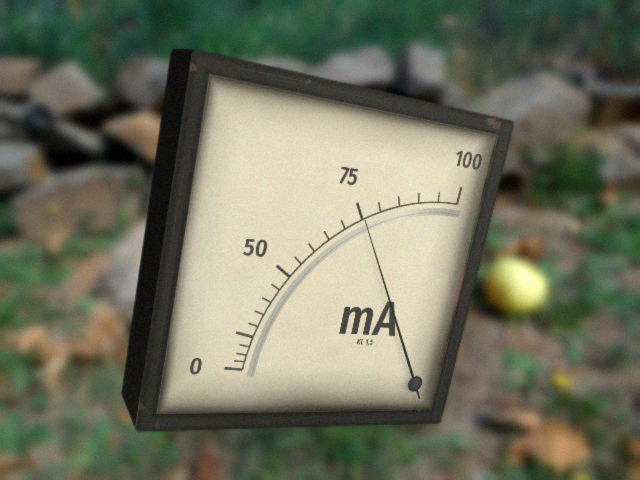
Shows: 75 mA
